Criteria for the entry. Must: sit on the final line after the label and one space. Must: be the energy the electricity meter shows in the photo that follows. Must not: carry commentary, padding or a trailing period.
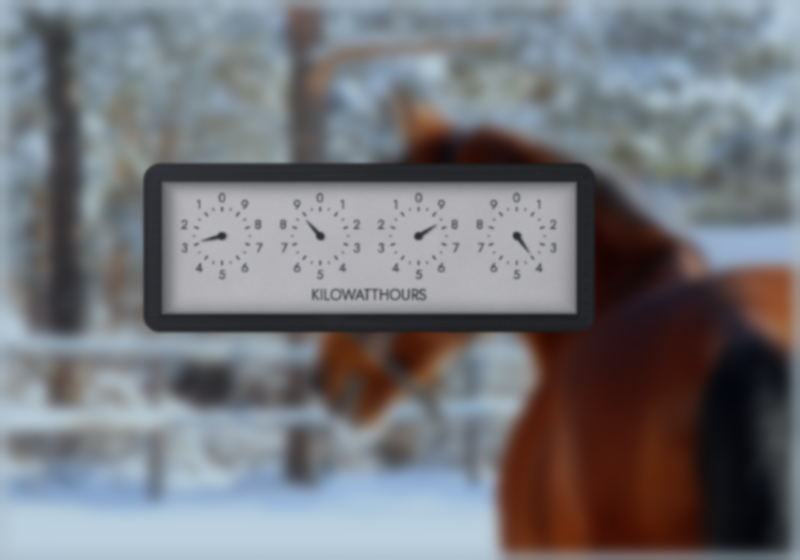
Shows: 2884 kWh
